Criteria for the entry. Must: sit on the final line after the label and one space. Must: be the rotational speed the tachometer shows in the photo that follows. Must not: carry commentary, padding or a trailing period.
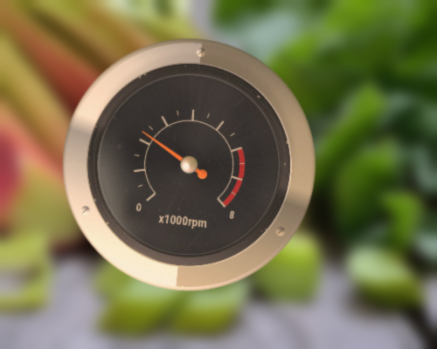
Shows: 2250 rpm
